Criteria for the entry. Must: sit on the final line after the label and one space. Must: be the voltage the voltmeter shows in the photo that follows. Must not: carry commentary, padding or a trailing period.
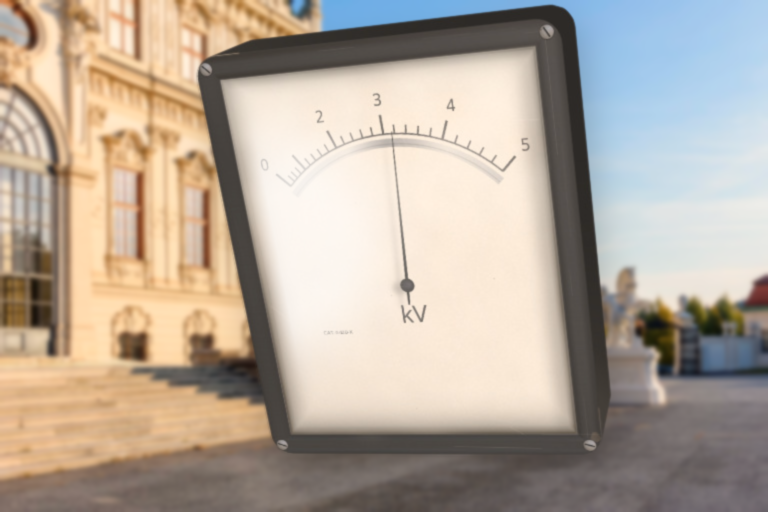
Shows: 3.2 kV
